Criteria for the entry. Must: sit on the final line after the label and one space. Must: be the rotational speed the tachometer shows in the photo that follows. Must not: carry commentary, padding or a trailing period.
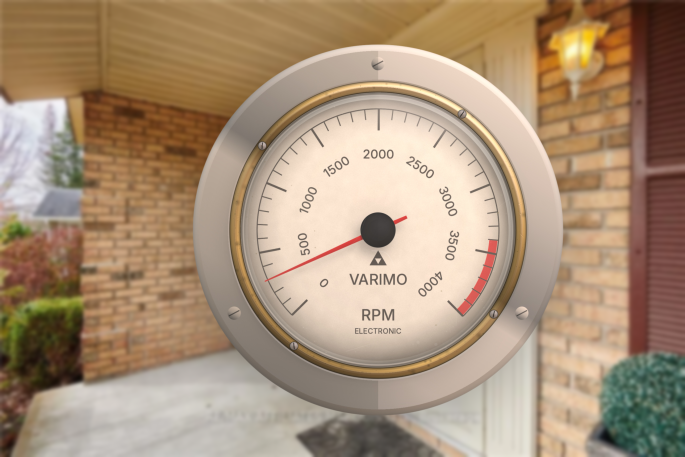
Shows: 300 rpm
